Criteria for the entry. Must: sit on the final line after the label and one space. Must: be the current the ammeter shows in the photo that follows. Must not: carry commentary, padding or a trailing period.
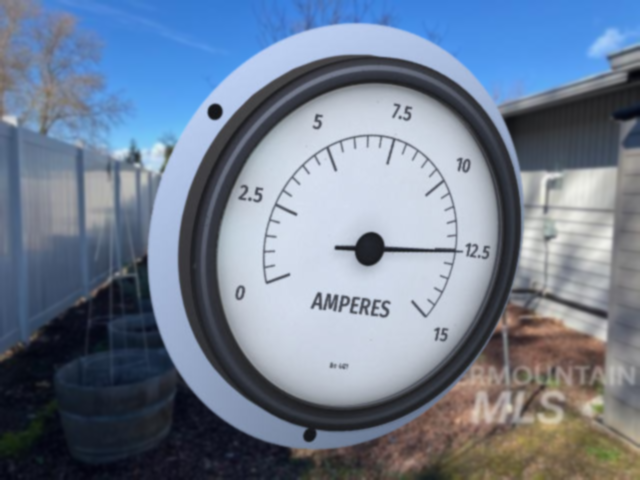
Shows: 12.5 A
